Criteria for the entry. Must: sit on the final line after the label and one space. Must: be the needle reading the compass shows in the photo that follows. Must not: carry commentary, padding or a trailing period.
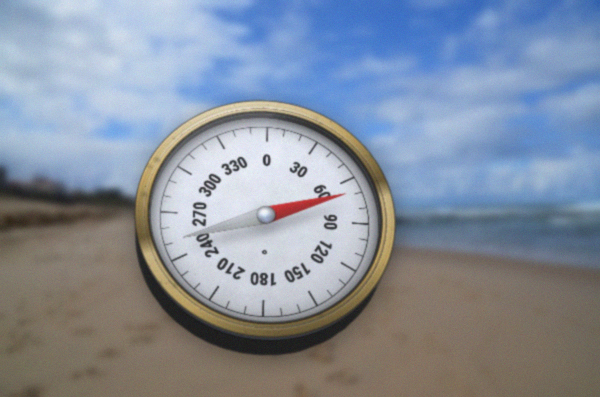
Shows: 70 °
